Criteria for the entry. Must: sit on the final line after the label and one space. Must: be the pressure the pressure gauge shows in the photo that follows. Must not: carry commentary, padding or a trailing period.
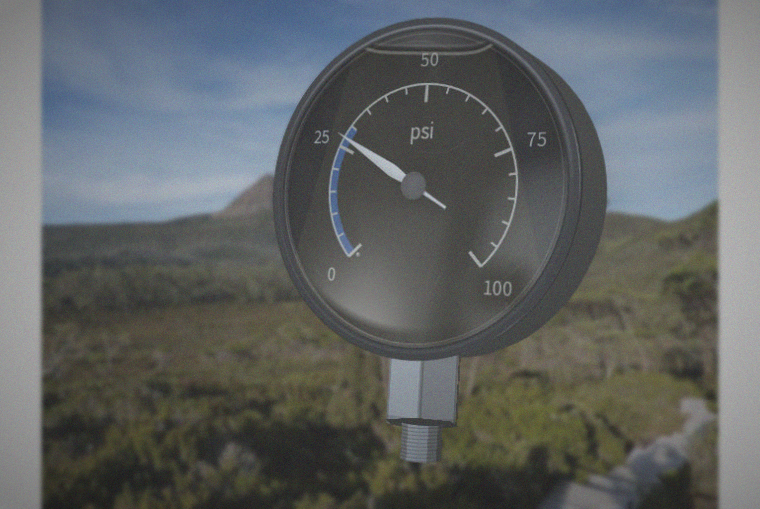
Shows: 27.5 psi
